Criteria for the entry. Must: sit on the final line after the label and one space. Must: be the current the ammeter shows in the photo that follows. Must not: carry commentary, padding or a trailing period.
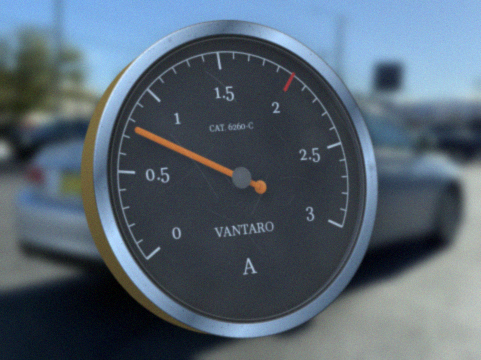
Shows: 0.75 A
